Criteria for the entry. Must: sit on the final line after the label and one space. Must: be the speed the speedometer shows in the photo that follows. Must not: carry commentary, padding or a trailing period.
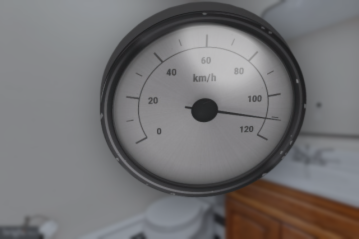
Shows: 110 km/h
